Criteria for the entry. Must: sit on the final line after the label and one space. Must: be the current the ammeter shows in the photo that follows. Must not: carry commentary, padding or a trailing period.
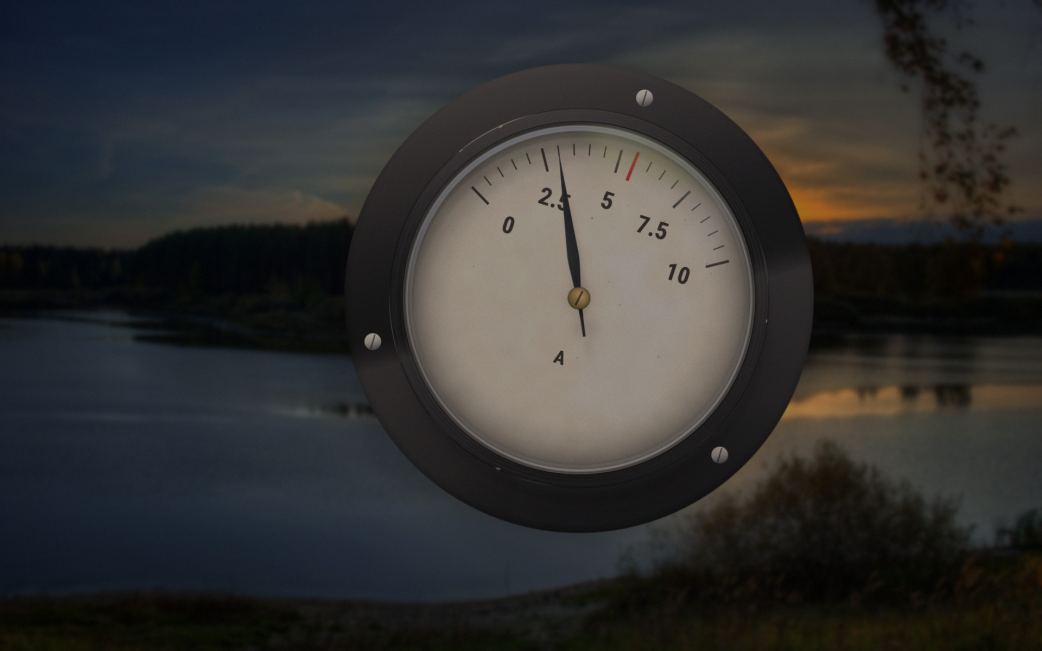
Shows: 3 A
